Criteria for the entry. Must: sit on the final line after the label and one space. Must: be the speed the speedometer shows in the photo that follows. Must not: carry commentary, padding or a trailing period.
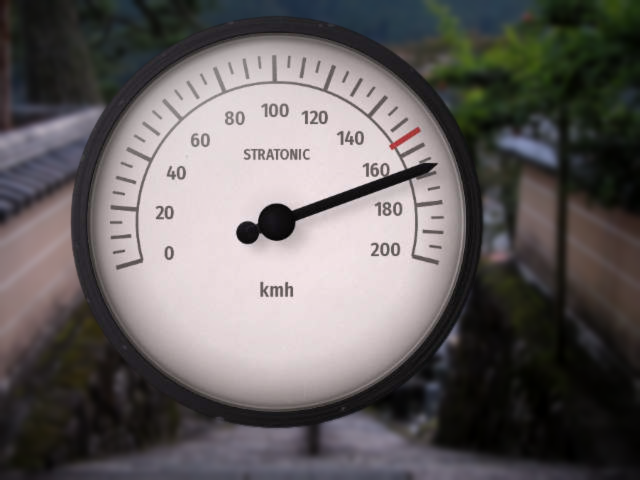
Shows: 167.5 km/h
